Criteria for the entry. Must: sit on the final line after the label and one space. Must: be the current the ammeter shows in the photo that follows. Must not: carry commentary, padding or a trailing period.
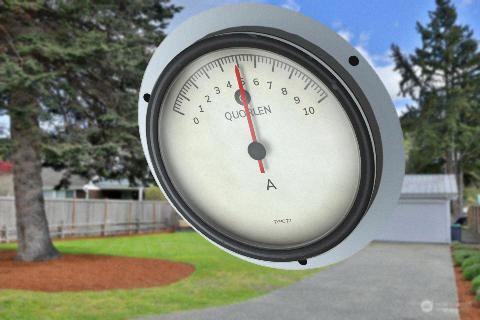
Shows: 5 A
